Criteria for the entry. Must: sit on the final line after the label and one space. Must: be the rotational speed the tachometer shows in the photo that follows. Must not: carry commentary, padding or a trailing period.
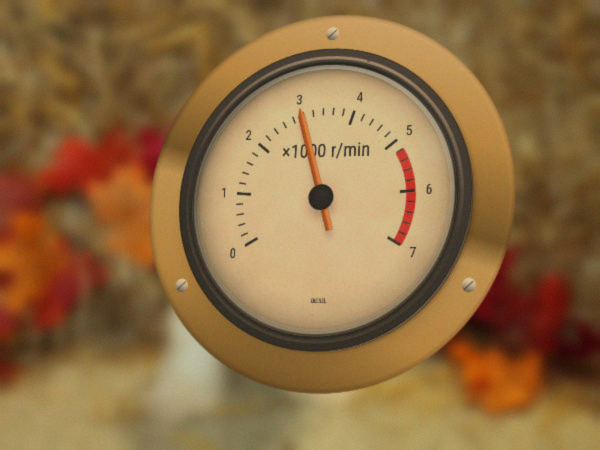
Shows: 3000 rpm
